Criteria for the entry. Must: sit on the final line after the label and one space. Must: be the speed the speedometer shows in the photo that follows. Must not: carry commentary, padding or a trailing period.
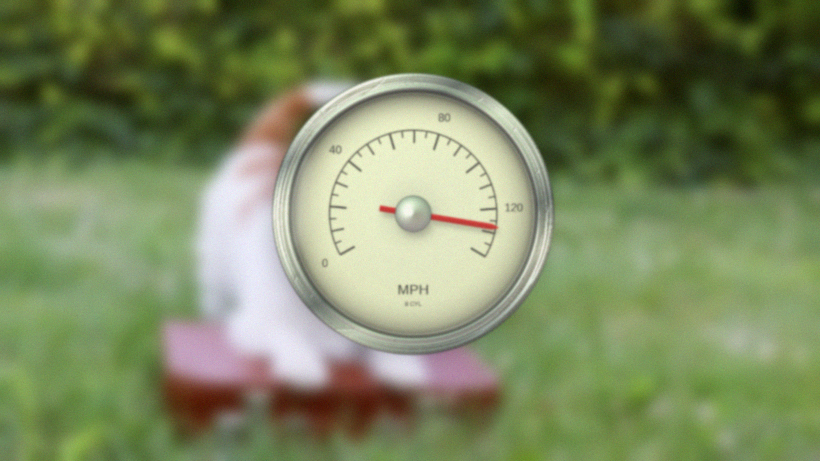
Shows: 127.5 mph
